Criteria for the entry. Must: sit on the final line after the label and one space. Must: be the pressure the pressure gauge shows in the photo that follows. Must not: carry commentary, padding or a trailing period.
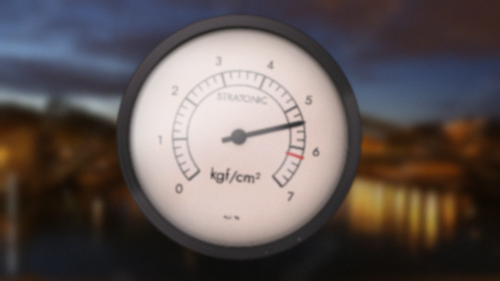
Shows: 5.4 kg/cm²
